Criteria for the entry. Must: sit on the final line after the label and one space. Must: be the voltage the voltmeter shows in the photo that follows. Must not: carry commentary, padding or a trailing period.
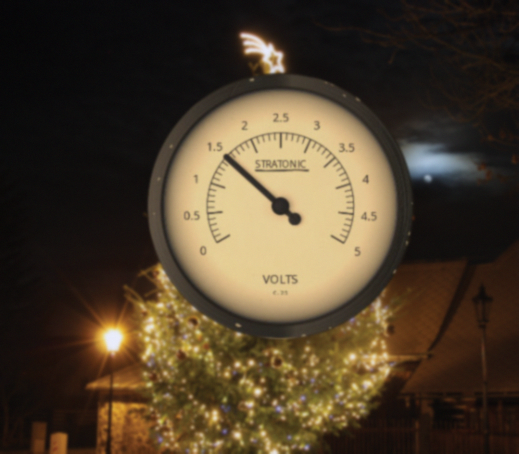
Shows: 1.5 V
